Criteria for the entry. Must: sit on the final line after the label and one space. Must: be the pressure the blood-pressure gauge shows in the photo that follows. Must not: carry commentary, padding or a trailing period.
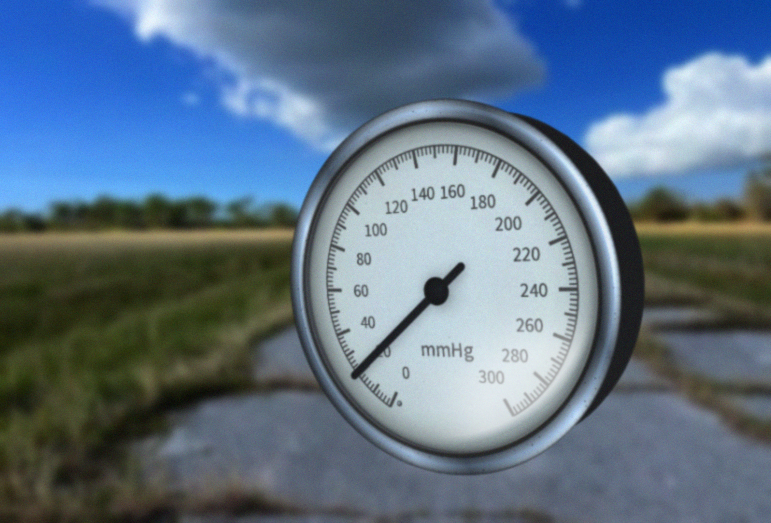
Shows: 20 mmHg
